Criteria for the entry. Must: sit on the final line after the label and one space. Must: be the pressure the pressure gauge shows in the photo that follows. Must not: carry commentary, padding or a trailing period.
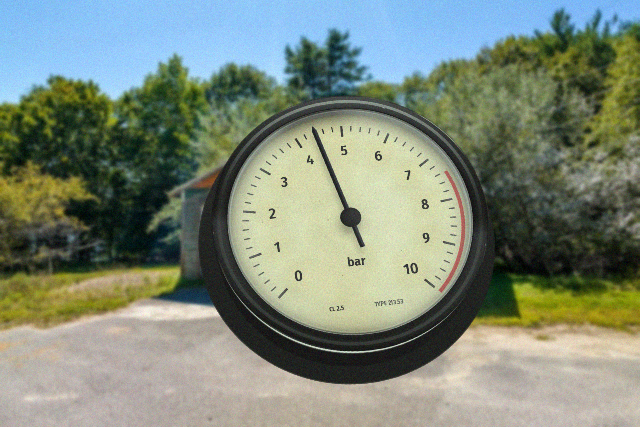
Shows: 4.4 bar
